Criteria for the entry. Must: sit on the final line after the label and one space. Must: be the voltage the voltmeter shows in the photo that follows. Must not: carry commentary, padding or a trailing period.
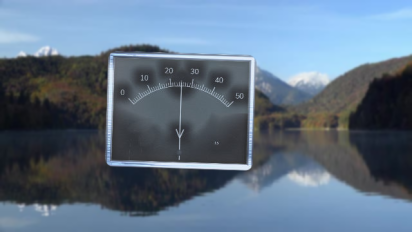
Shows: 25 V
